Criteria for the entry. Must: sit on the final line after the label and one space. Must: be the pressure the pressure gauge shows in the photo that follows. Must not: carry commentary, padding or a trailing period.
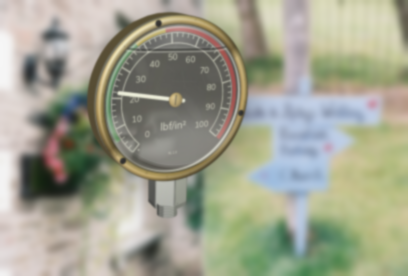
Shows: 22 psi
